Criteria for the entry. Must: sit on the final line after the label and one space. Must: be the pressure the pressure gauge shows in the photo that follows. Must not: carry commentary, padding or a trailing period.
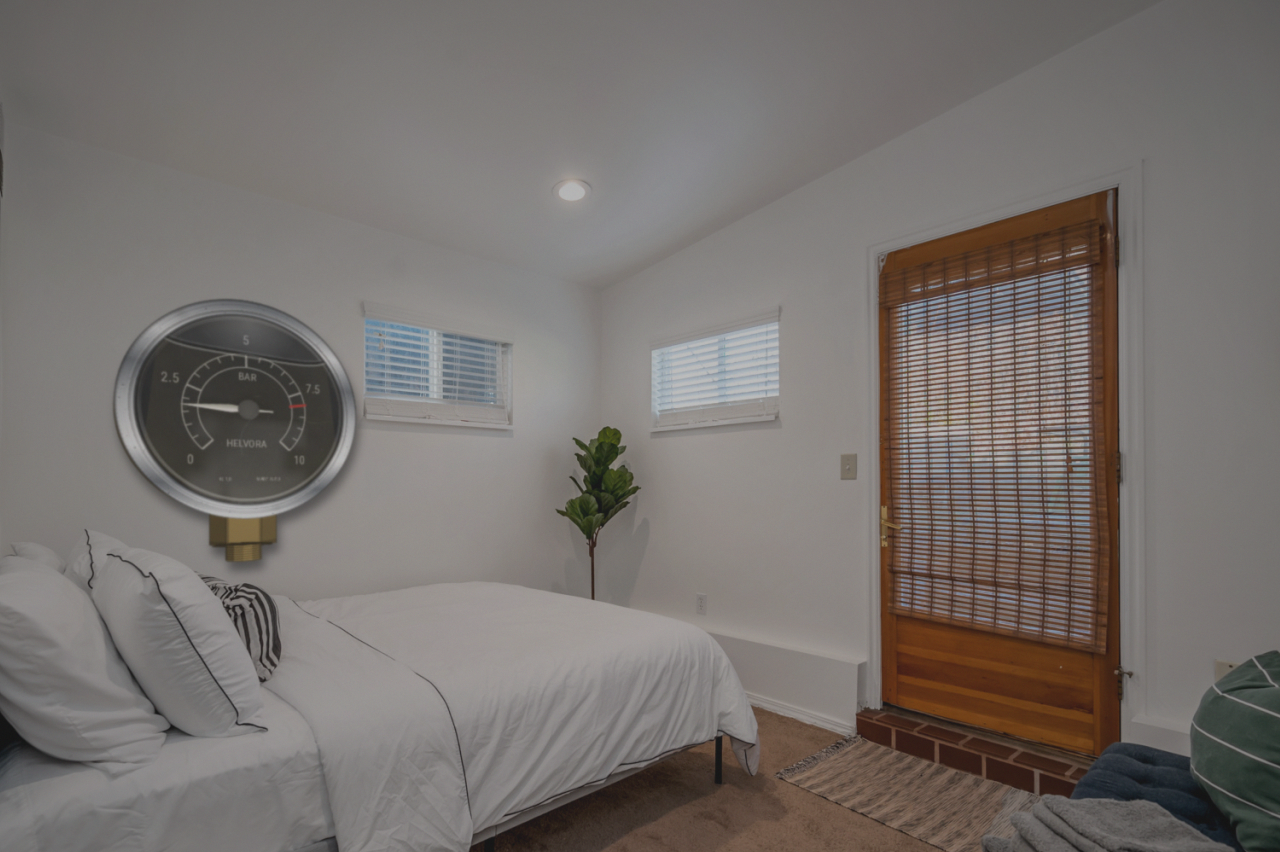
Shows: 1.75 bar
